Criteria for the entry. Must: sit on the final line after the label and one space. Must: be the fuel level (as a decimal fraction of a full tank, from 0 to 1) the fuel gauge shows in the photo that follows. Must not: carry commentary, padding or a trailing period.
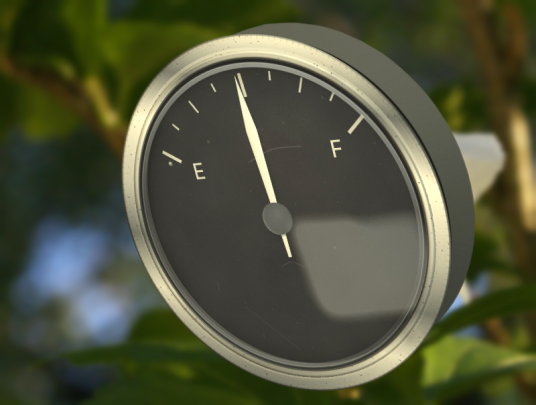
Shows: 0.5
